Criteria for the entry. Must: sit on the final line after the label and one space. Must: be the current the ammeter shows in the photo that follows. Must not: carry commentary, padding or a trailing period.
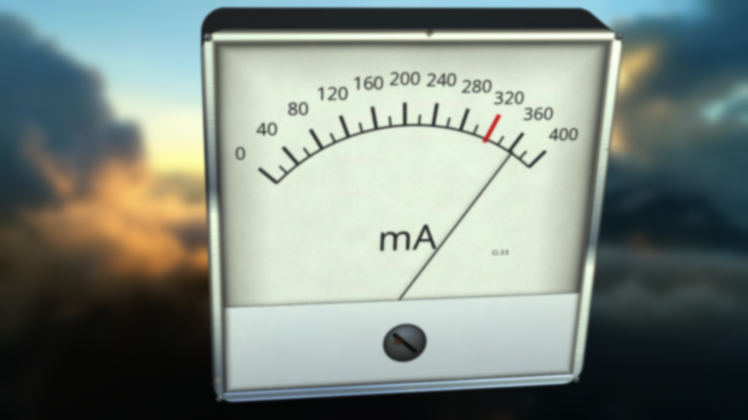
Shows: 360 mA
